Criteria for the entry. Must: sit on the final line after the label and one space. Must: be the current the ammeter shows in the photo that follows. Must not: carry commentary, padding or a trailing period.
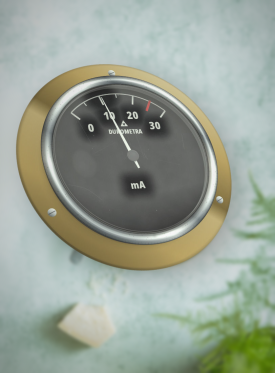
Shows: 10 mA
